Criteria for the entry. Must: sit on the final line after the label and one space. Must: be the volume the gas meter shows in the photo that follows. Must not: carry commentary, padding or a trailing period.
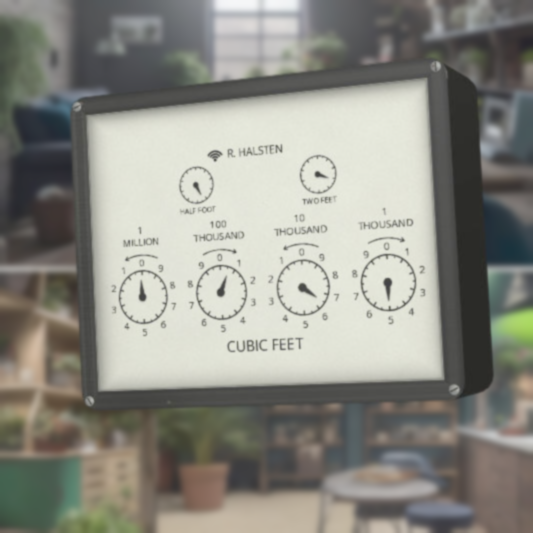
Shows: 6500 ft³
